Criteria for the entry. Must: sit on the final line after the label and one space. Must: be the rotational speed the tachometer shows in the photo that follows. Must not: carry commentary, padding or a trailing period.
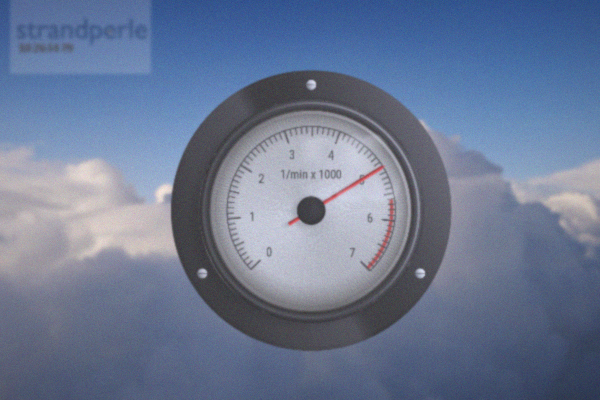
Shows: 5000 rpm
